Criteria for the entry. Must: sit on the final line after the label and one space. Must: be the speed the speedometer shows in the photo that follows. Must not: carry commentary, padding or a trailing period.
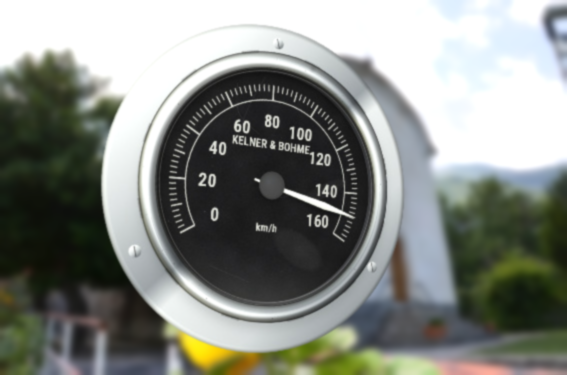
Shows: 150 km/h
